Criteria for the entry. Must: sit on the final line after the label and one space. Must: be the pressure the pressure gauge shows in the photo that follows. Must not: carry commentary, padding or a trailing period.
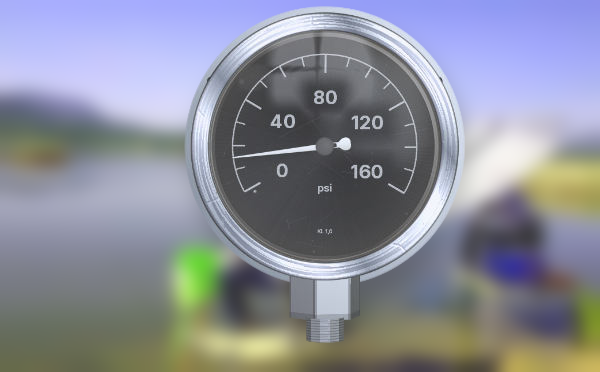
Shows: 15 psi
